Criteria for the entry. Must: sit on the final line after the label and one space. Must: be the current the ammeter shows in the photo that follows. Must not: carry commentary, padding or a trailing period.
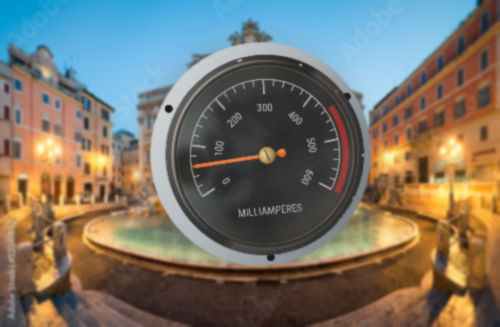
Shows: 60 mA
